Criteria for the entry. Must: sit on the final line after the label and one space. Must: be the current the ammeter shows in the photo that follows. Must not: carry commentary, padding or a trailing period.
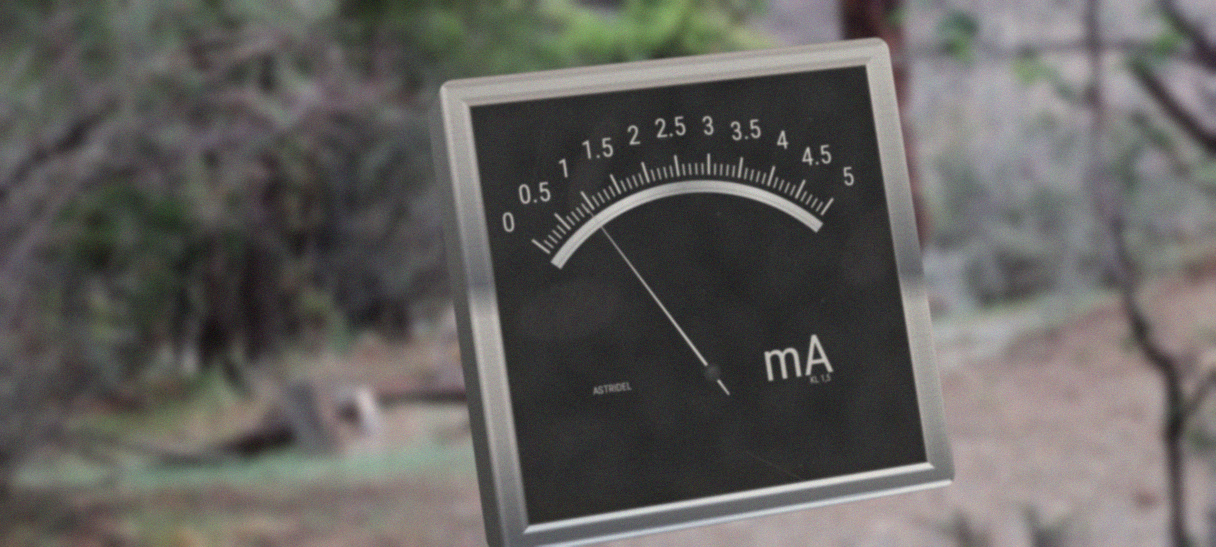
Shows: 0.9 mA
